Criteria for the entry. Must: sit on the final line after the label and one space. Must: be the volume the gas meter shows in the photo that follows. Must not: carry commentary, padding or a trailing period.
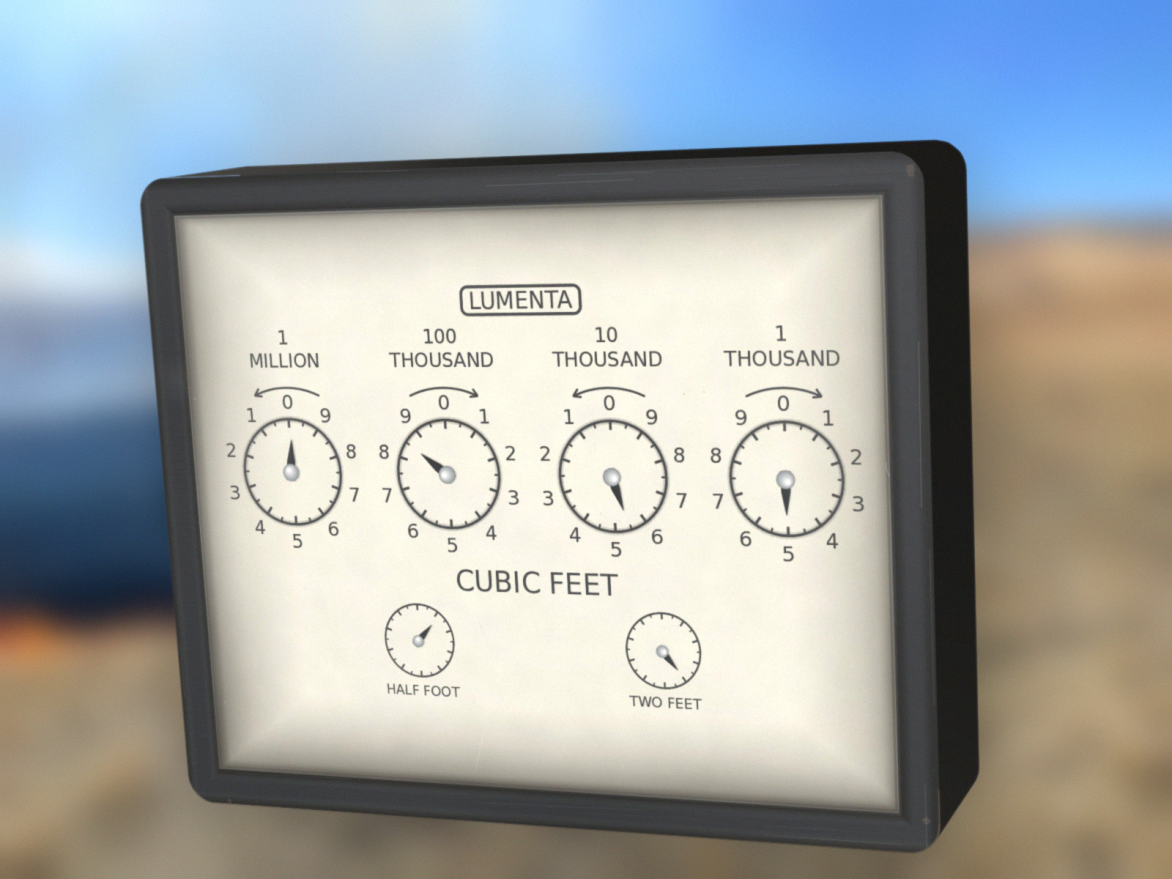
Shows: 985500 ft³
